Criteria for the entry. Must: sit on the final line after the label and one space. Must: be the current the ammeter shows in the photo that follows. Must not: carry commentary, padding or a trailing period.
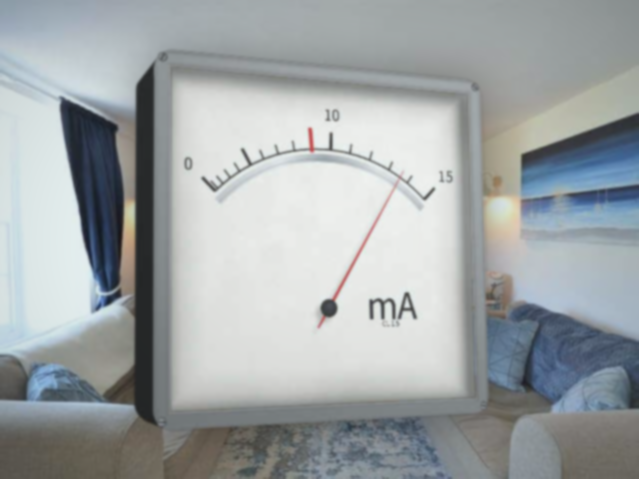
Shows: 13.5 mA
